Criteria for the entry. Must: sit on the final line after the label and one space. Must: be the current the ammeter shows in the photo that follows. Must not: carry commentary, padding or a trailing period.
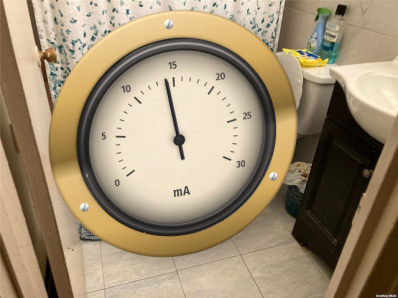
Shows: 14 mA
